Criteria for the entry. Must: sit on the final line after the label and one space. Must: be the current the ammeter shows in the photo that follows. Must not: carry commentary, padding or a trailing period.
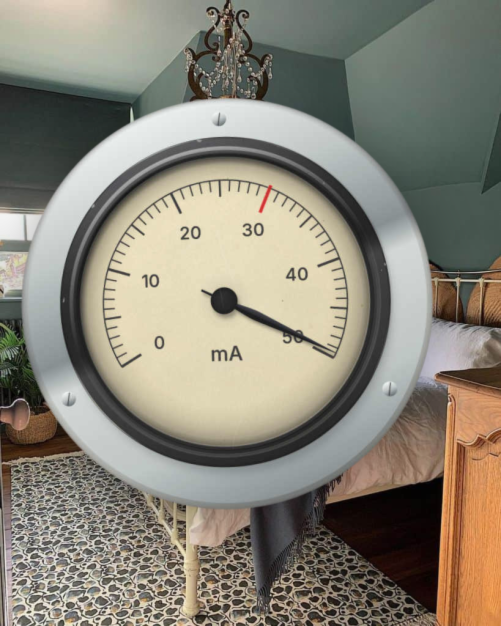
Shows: 49.5 mA
